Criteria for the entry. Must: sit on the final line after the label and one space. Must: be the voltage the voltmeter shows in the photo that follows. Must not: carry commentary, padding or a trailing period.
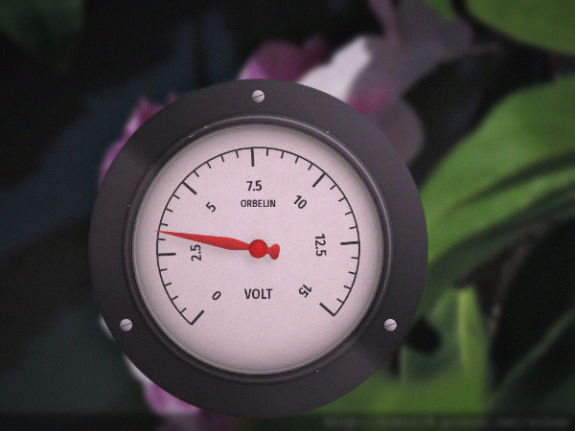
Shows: 3.25 V
